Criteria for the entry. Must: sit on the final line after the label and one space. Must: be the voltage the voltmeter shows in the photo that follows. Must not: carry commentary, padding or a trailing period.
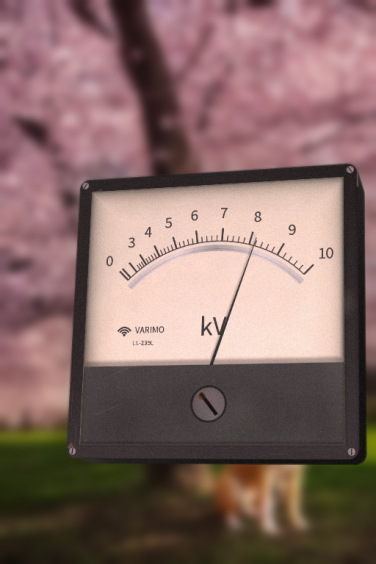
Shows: 8.2 kV
